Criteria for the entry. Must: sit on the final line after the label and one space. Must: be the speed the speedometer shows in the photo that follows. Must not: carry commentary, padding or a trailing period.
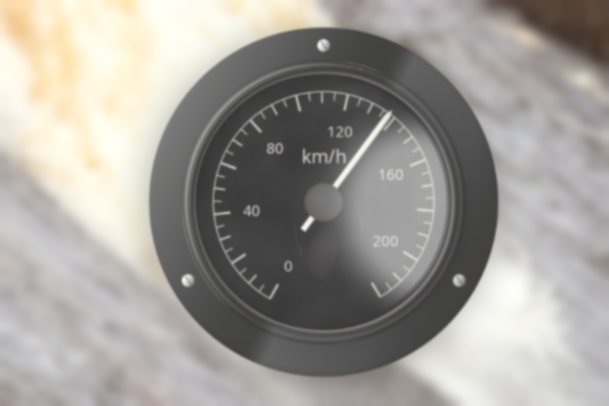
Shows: 137.5 km/h
